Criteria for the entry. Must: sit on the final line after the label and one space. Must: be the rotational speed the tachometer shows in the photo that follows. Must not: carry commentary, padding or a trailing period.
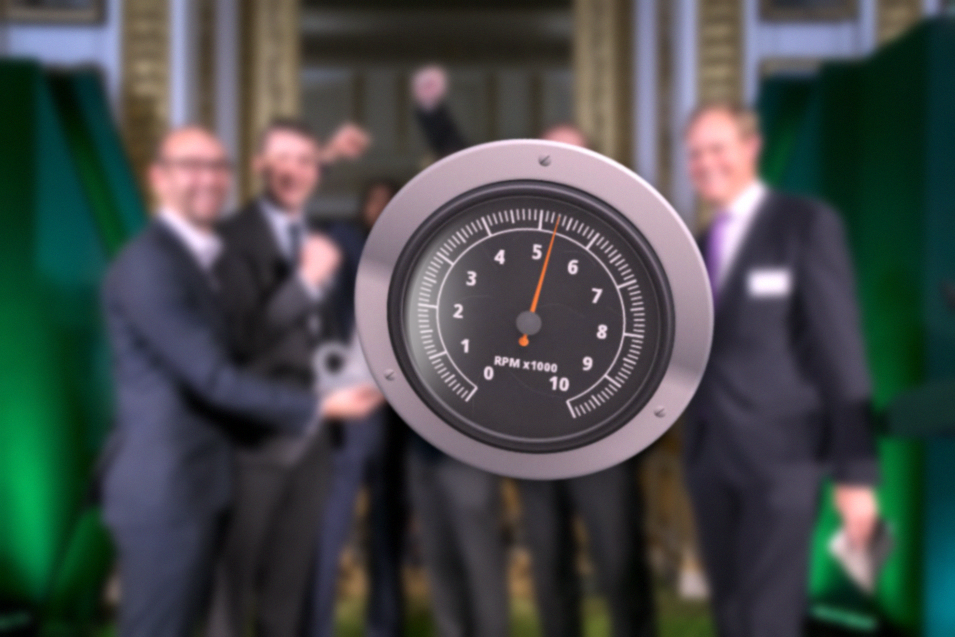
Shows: 5300 rpm
